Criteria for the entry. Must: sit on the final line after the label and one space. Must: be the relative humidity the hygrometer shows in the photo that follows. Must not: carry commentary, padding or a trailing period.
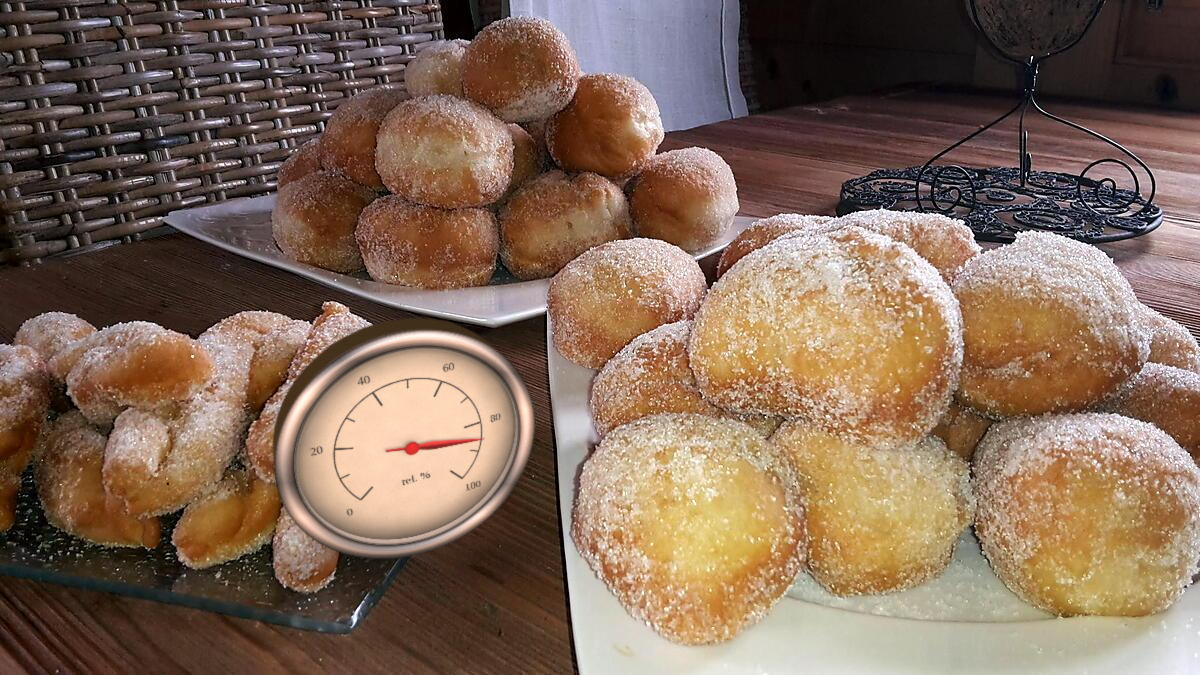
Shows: 85 %
